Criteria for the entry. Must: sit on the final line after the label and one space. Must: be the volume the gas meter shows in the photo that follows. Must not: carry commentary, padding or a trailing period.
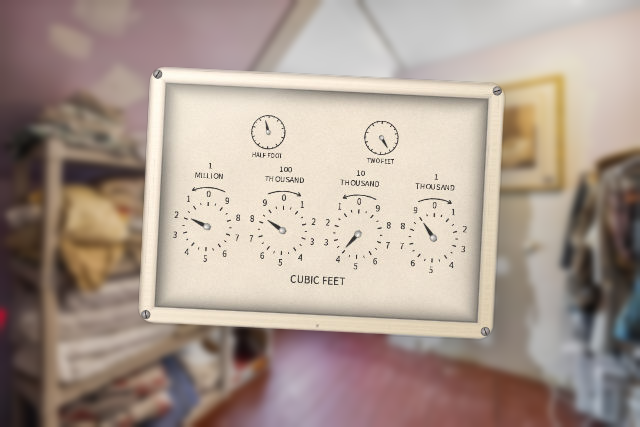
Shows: 183900 ft³
